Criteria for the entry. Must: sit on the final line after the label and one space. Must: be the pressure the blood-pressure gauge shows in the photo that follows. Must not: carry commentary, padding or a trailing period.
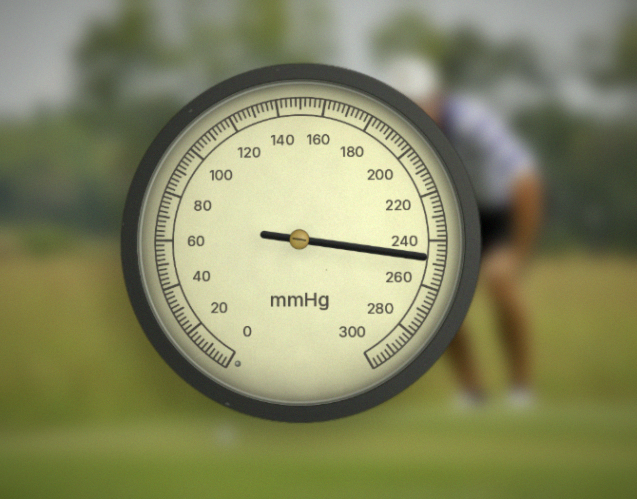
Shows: 248 mmHg
